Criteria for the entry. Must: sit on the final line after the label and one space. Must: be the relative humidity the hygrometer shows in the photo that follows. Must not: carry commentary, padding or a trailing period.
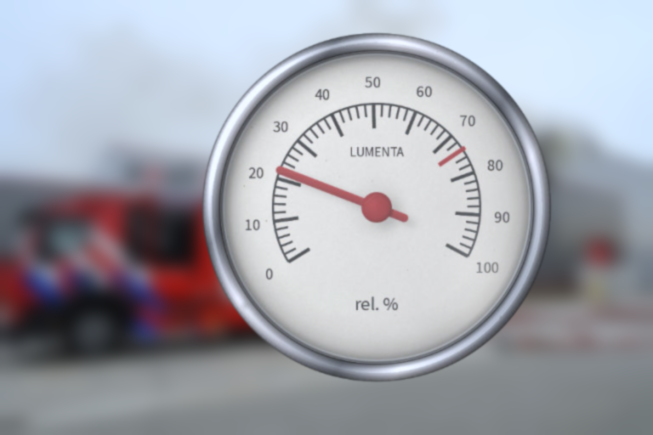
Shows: 22 %
